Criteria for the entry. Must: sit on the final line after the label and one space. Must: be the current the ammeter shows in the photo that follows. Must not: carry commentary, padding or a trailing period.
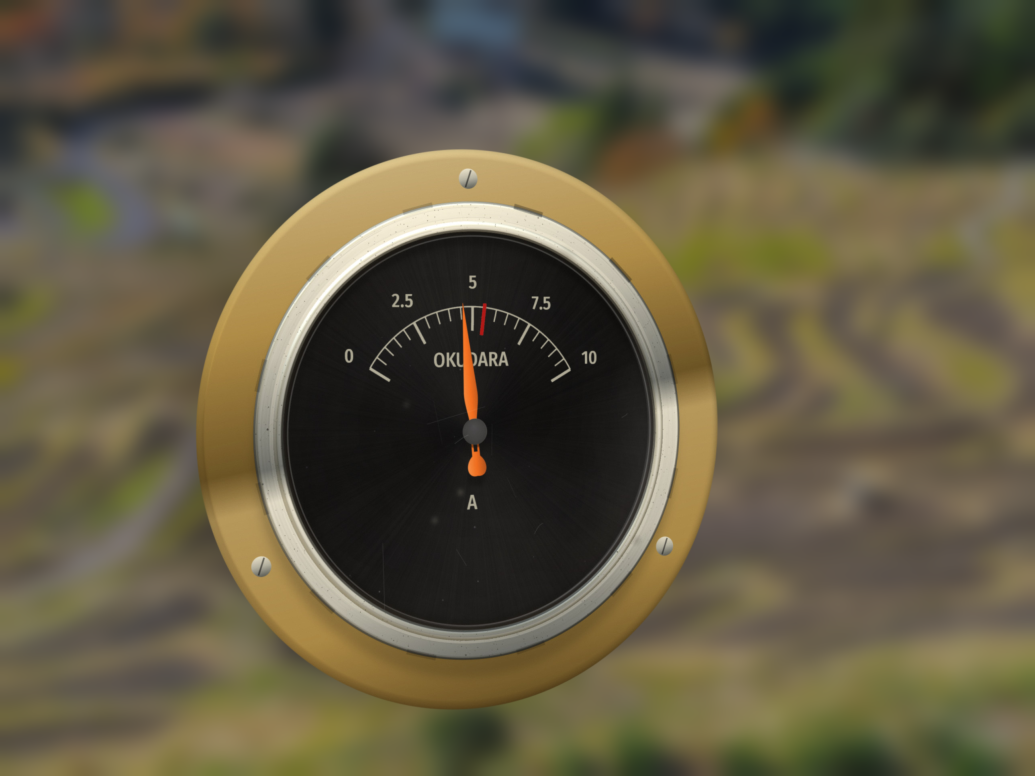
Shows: 4.5 A
